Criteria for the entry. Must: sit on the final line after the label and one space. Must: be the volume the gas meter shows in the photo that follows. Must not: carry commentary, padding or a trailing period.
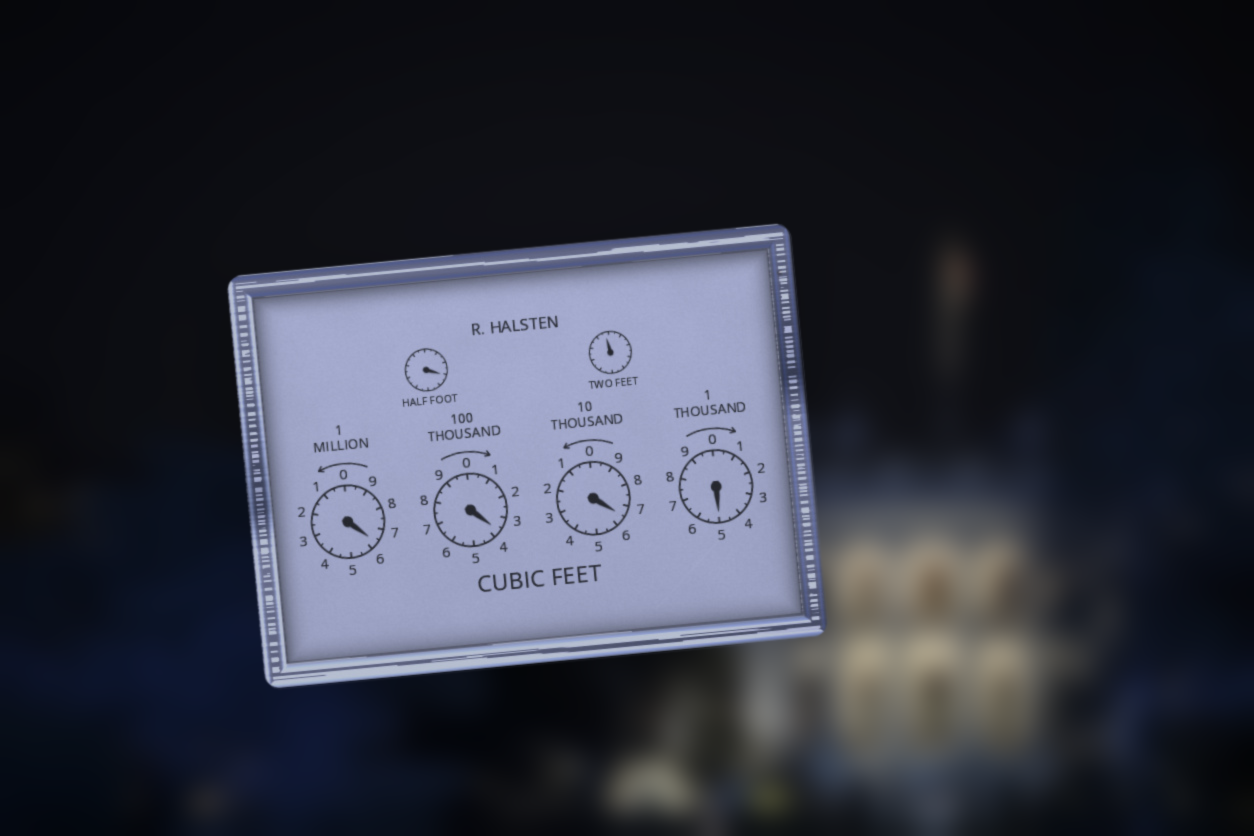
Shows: 636500 ft³
